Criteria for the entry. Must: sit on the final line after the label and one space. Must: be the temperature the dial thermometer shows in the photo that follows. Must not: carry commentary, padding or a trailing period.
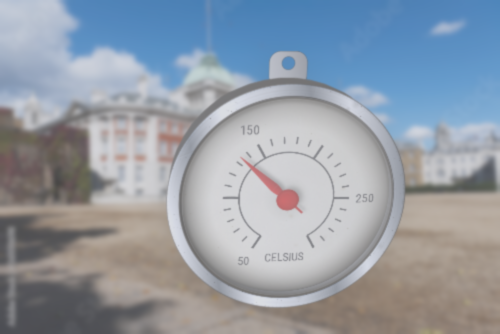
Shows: 135 °C
